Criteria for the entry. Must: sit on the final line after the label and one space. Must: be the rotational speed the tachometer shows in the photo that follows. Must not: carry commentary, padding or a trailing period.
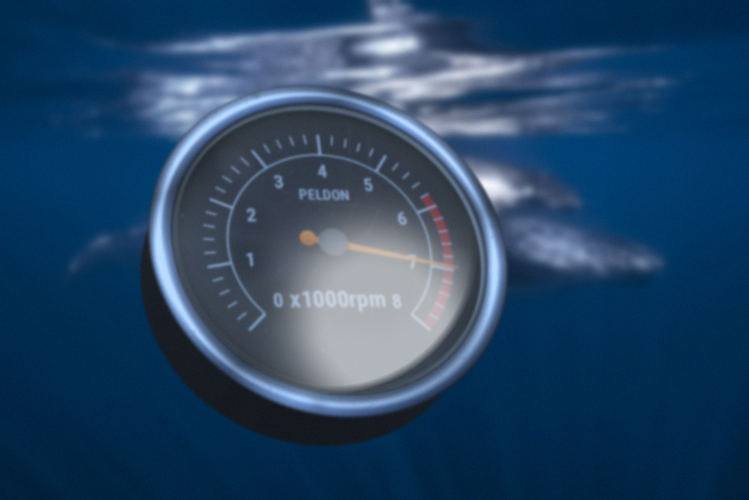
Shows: 7000 rpm
